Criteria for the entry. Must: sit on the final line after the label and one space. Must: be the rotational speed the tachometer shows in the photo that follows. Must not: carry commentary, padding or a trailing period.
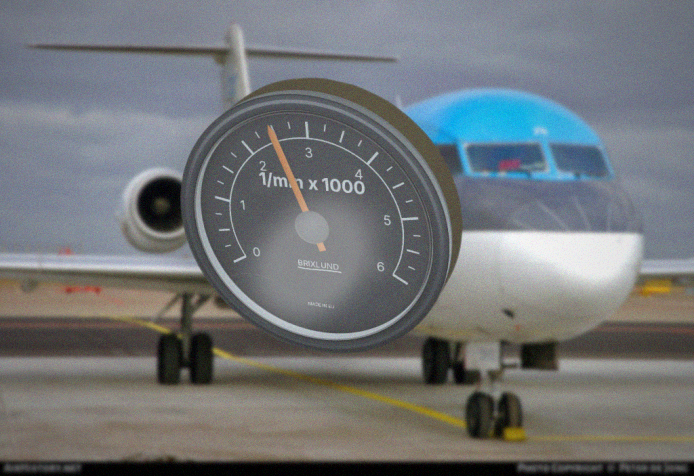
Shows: 2500 rpm
